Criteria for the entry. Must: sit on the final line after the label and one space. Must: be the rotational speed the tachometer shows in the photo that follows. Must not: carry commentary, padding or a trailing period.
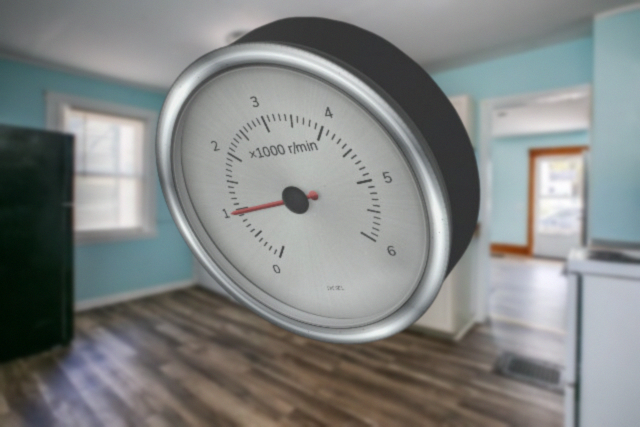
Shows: 1000 rpm
